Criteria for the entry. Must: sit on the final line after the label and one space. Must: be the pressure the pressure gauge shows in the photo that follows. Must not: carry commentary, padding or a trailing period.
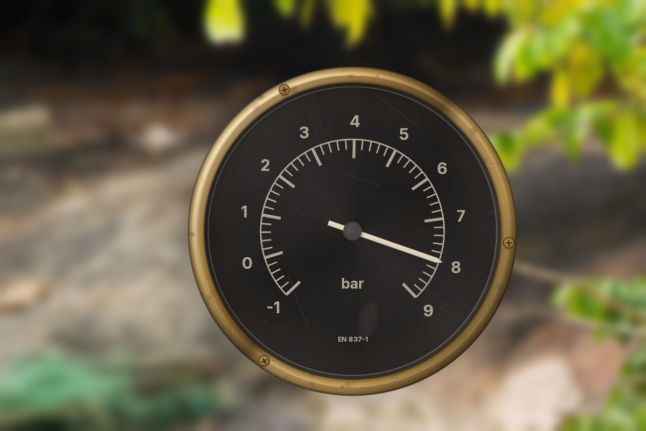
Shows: 8 bar
